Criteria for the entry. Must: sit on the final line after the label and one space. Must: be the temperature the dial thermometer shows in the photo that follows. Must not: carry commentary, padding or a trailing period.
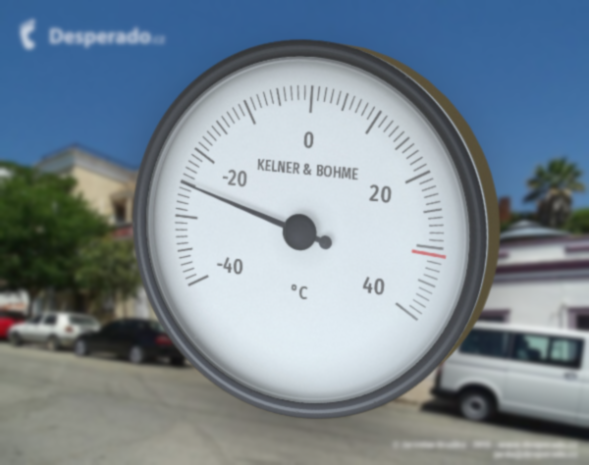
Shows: -25 °C
